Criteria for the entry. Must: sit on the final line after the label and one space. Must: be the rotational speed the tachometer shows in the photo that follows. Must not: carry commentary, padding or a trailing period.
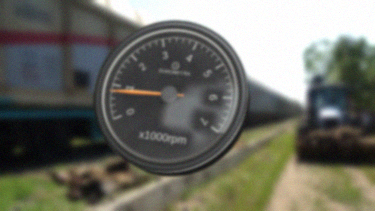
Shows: 800 rpm
